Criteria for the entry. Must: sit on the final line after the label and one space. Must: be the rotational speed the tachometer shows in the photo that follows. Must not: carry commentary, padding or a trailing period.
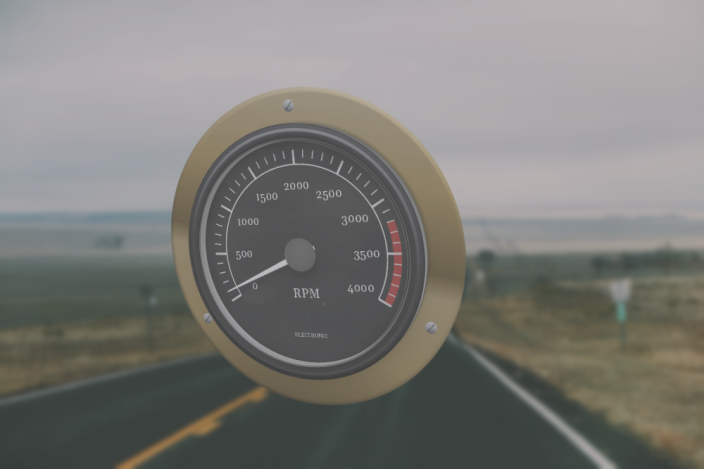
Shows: 100 rpm
